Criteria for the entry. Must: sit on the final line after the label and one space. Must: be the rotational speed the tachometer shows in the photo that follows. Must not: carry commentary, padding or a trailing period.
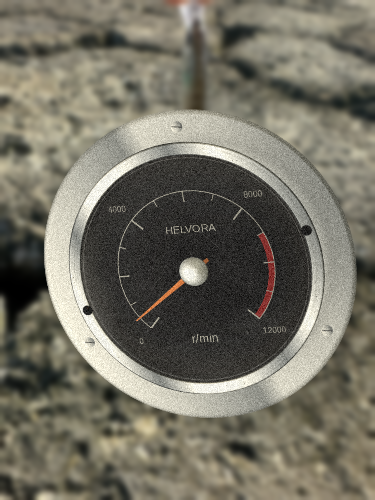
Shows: 500 rpm
